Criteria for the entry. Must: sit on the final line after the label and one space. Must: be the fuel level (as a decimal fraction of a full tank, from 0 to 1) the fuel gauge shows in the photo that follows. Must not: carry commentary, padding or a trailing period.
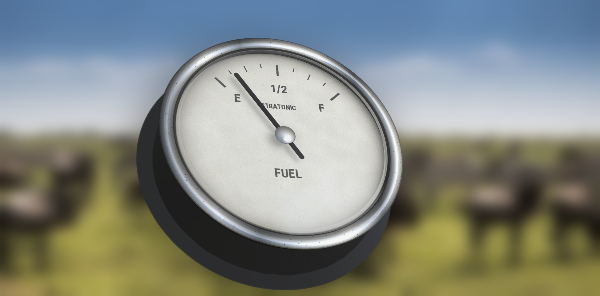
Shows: 0.125
